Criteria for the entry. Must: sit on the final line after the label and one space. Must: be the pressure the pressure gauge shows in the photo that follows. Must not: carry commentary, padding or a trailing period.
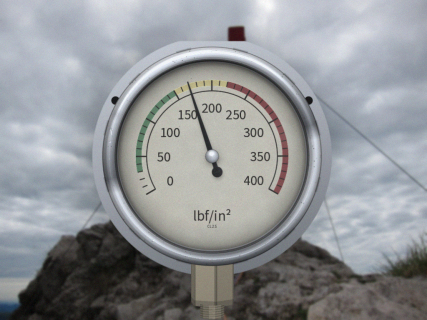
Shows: 170 psi
